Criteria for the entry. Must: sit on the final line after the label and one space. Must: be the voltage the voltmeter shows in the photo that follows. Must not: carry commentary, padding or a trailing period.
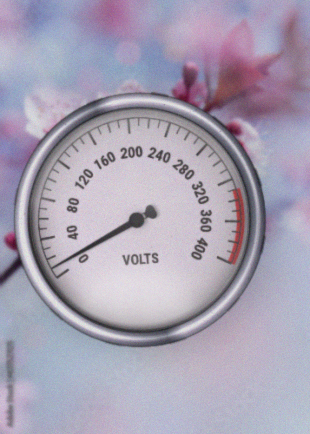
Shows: 10 V
